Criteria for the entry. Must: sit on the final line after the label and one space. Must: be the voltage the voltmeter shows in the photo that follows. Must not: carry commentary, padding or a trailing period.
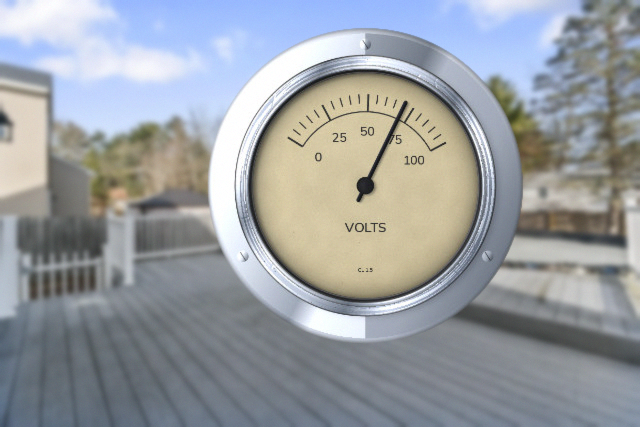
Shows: 70 V
